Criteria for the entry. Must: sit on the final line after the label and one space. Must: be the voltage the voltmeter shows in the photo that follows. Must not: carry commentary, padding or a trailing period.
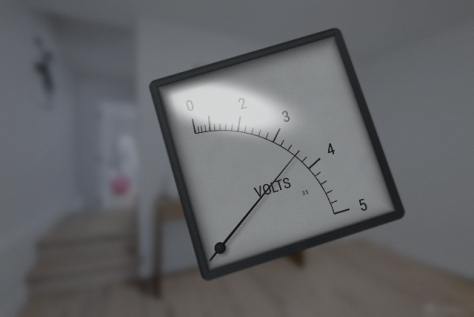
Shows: 3.6 V
